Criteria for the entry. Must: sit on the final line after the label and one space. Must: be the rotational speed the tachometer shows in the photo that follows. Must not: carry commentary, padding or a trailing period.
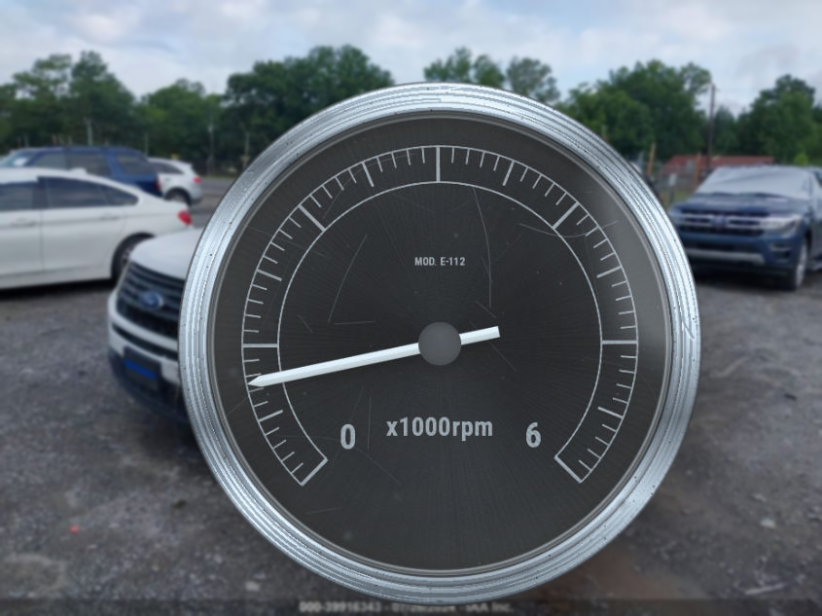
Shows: 750 rpm
